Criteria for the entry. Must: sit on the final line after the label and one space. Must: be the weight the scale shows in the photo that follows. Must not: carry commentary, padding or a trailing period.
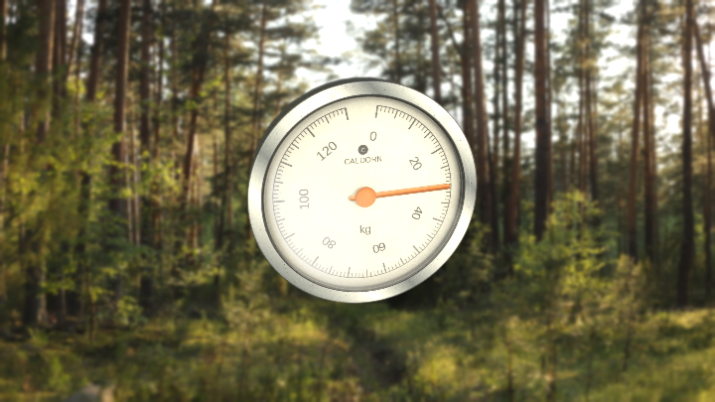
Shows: 30 kg
